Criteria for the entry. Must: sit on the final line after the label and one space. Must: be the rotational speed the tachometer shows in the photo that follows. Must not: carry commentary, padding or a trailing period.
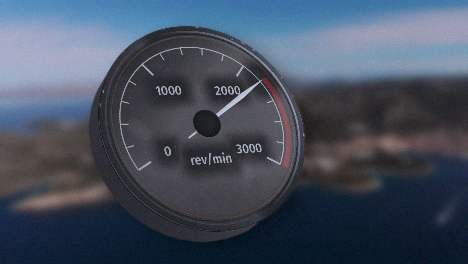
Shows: 2200 rpm
